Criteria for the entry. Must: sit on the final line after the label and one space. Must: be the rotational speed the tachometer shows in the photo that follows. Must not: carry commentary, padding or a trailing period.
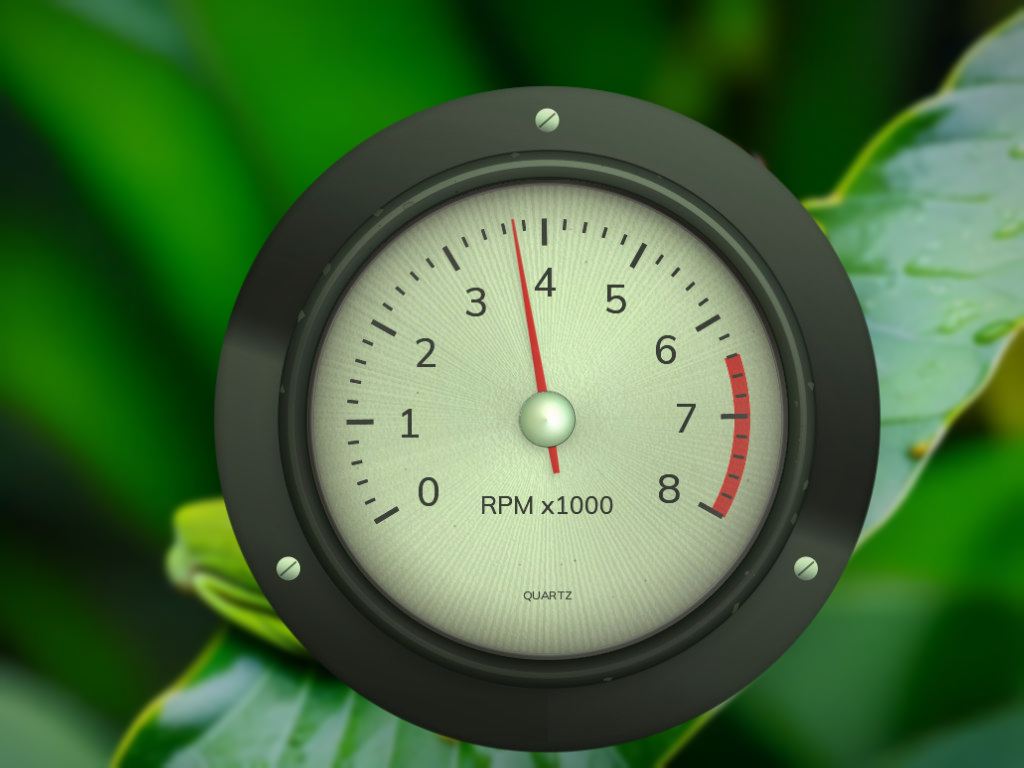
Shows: 3700 rpm
